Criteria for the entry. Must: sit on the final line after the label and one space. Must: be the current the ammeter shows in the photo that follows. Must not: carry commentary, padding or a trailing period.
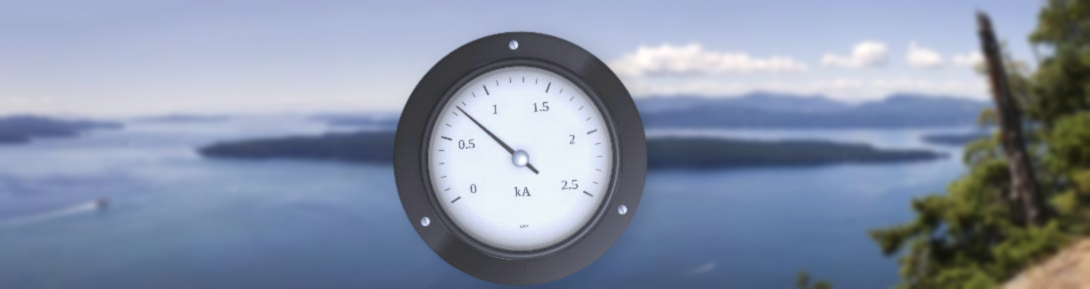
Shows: 0.75 kA
